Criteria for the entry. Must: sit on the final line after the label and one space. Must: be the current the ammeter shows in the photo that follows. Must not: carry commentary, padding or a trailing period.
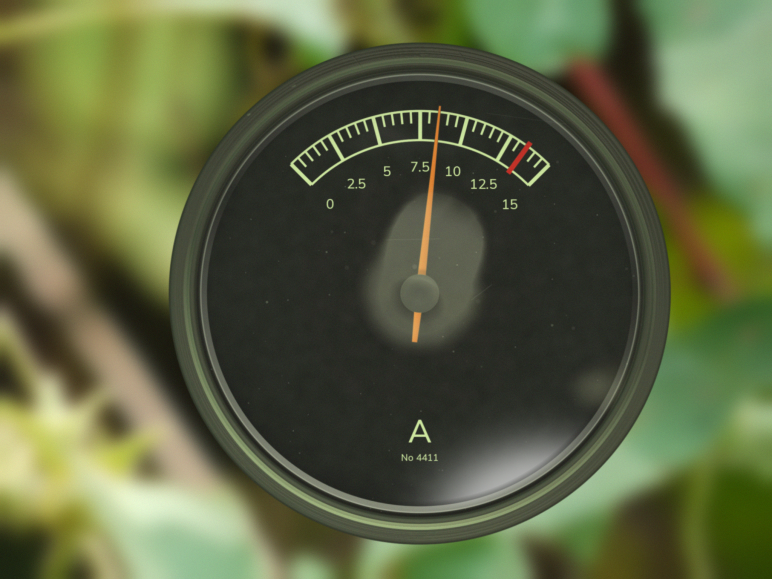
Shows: 8.5 A
